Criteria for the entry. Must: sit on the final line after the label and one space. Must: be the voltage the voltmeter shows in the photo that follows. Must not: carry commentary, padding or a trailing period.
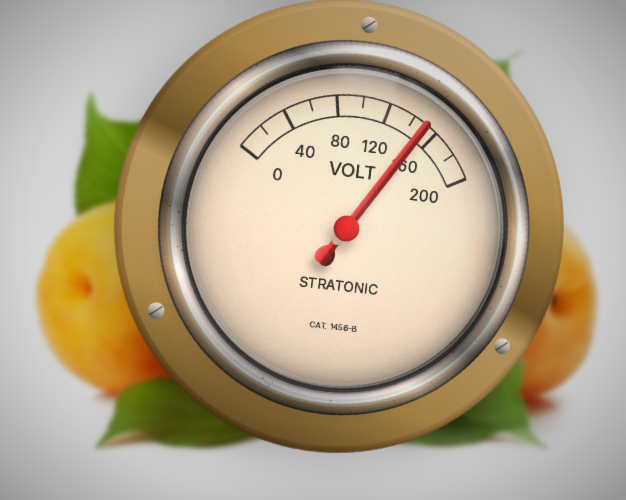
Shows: 150 V
